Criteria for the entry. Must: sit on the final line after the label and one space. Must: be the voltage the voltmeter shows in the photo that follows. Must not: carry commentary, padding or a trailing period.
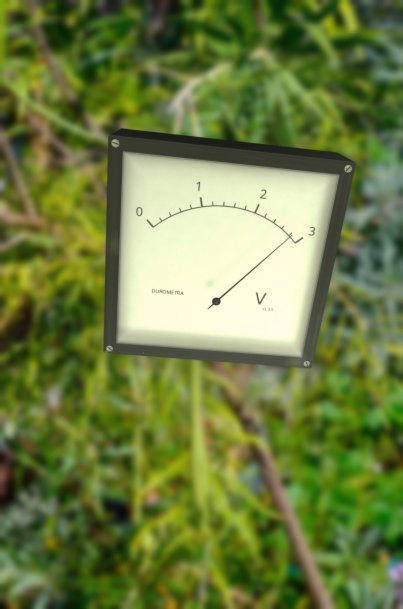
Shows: 2.8 V
